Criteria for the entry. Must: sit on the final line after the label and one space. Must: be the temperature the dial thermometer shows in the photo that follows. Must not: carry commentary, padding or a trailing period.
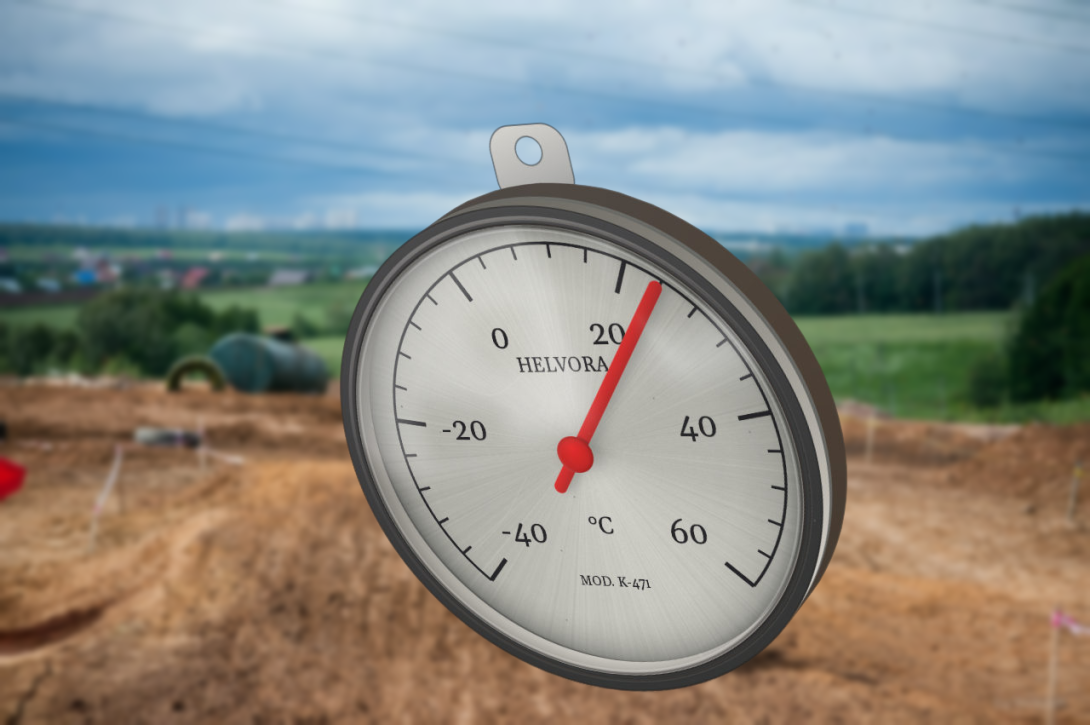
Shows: 24 °C
